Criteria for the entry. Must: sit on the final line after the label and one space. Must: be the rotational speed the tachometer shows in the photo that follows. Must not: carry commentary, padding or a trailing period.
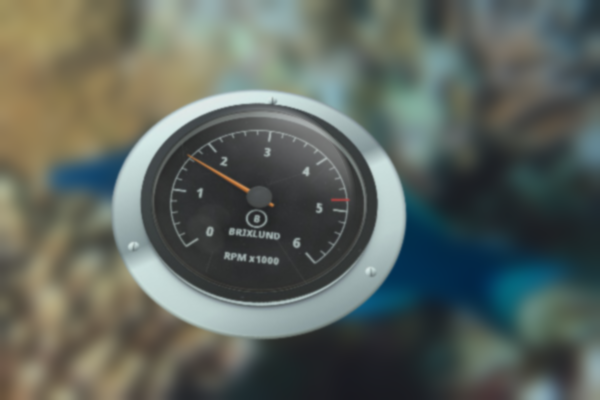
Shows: 1600 rpm
